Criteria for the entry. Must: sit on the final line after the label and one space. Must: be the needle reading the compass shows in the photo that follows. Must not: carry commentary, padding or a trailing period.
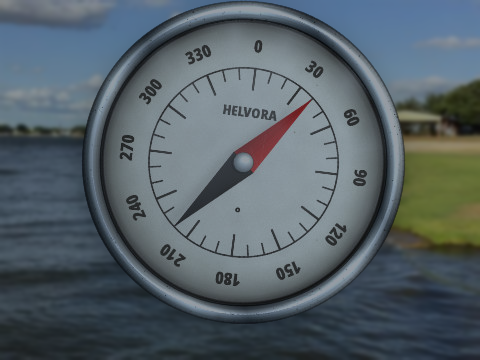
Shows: 40 °
